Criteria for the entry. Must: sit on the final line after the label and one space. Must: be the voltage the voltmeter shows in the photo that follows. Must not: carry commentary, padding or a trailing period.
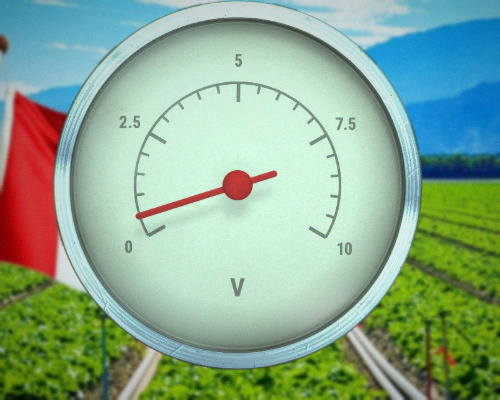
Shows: 0.5 V
